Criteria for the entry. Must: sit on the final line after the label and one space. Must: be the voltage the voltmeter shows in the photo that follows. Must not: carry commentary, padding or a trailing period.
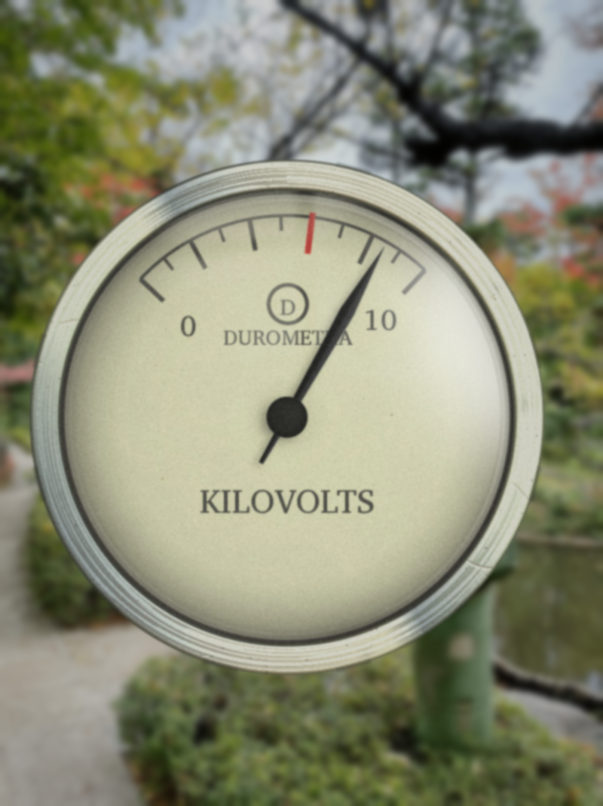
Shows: 8.5 kV
